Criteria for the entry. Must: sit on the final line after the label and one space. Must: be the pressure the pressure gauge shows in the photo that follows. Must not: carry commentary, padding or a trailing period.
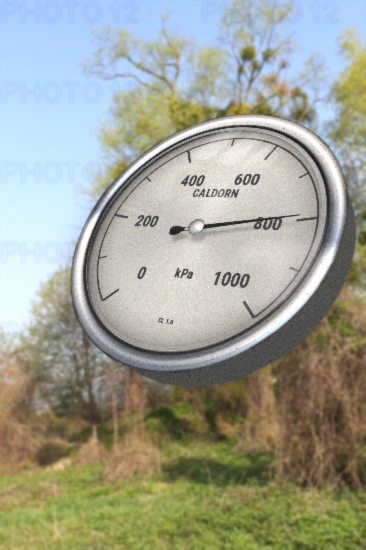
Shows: 800 kPa
